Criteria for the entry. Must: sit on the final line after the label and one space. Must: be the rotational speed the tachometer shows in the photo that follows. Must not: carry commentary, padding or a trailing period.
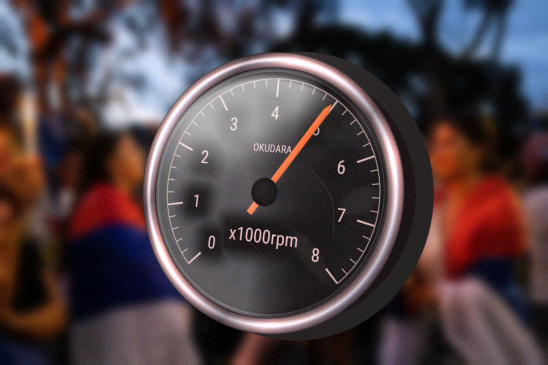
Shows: 5000 rpm
